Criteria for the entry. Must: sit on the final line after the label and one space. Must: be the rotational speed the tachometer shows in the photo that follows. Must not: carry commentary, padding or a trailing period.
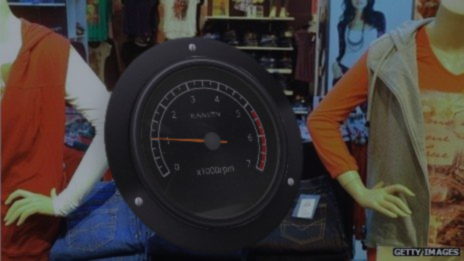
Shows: 1000 rpm
